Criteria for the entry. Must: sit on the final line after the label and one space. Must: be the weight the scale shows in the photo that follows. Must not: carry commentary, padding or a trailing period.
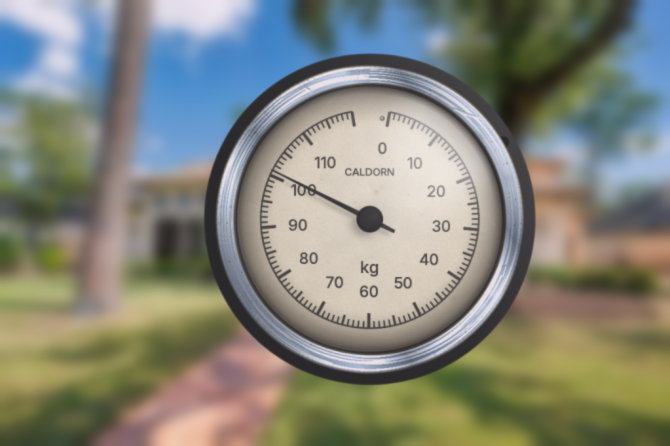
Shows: 101 kg
